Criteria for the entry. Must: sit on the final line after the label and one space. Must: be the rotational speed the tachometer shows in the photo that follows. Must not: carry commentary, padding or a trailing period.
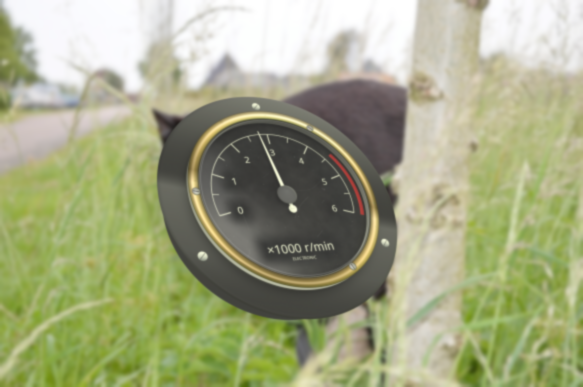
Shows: 2750 rpm
